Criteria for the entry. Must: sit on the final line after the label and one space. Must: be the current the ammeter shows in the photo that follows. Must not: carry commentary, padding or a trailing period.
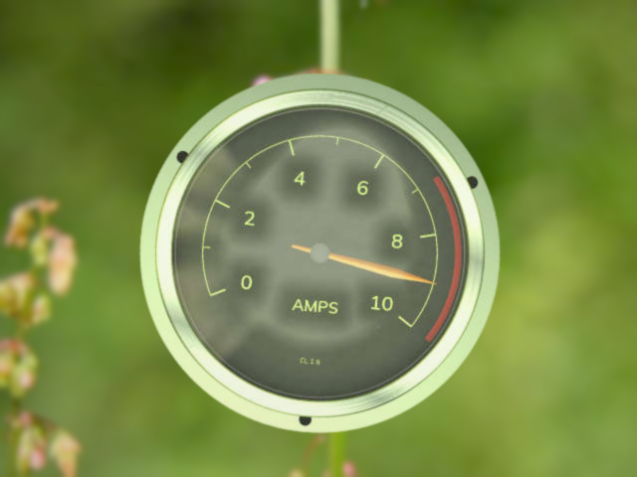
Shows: 9 A
